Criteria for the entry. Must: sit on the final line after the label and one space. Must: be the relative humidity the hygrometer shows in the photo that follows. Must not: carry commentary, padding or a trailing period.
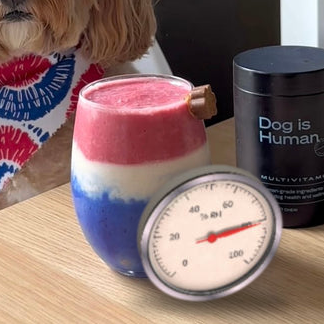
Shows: 80 %
